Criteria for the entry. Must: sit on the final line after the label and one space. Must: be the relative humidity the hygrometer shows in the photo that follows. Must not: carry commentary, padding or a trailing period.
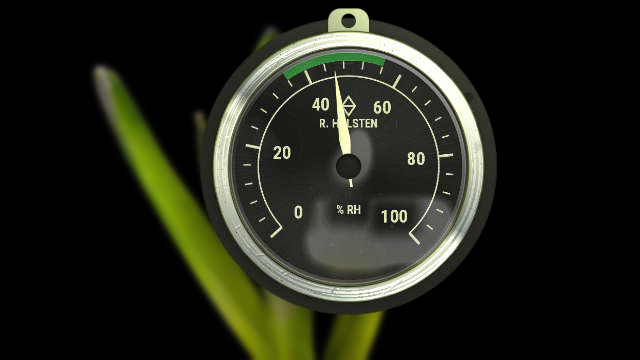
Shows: 46 %
